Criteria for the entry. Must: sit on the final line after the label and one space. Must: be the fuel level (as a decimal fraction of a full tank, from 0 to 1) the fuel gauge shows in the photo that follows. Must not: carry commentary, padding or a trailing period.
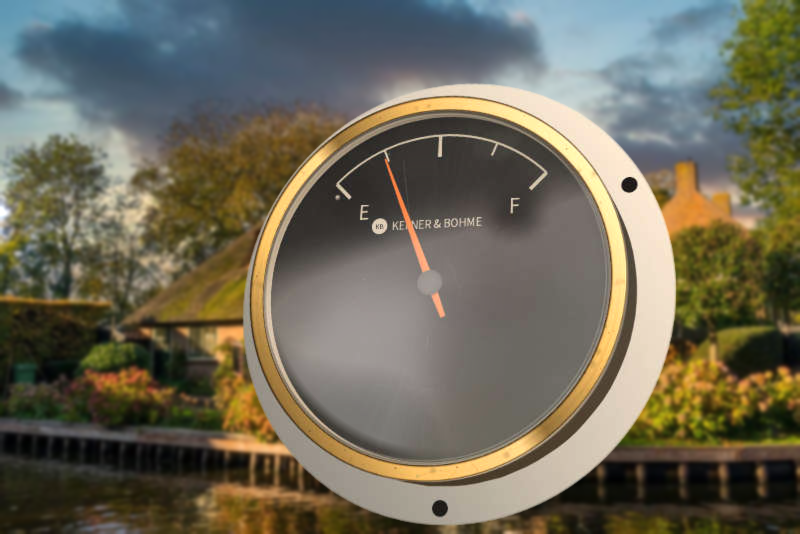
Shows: 0.25
